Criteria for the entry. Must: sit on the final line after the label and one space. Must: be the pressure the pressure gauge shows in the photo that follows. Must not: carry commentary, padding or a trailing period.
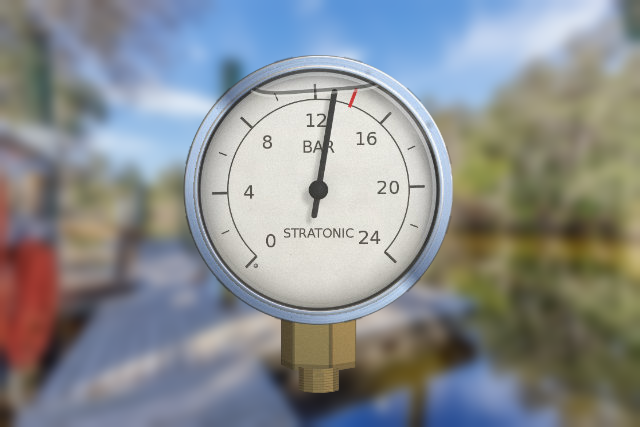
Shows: 13 bar
